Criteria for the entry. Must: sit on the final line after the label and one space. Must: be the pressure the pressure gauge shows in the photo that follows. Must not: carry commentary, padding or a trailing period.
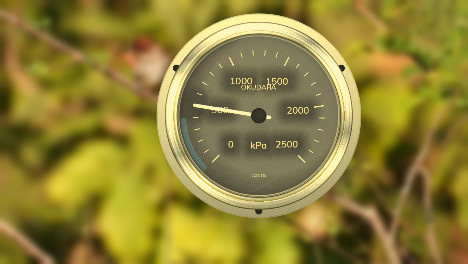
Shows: 500 kPa
